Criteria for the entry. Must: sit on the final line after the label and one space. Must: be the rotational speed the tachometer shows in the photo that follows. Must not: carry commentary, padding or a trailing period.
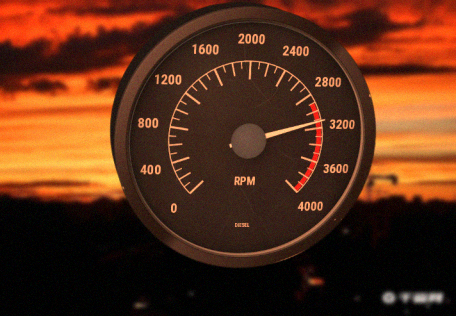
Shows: 3100 rpm
